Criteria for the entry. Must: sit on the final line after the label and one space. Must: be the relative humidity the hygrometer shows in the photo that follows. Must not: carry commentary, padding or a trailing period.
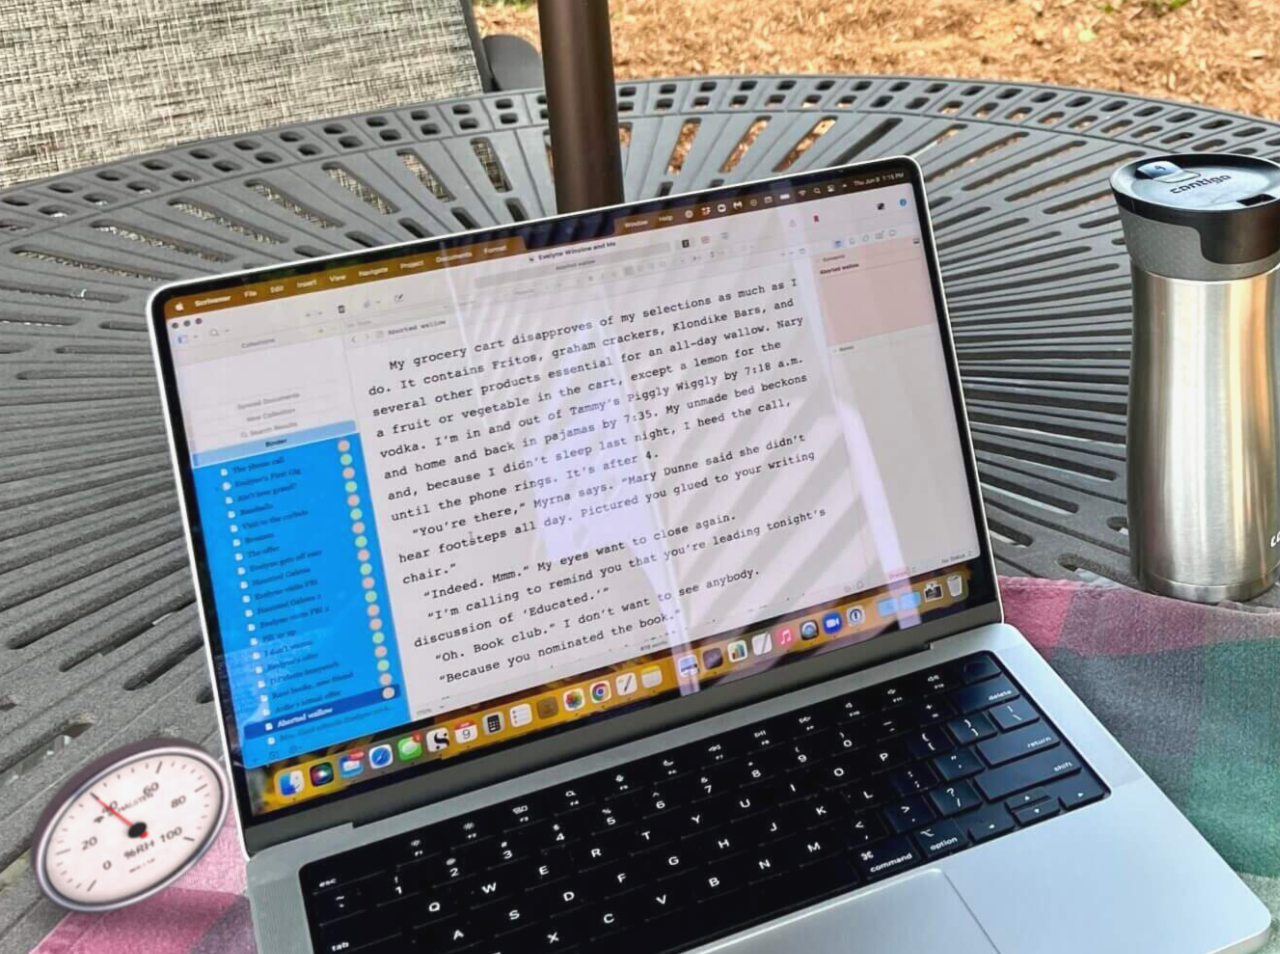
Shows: 40 %
